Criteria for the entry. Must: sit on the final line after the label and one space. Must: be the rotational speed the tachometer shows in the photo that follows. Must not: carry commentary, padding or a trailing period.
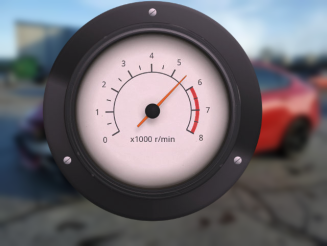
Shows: 5500 rpm
